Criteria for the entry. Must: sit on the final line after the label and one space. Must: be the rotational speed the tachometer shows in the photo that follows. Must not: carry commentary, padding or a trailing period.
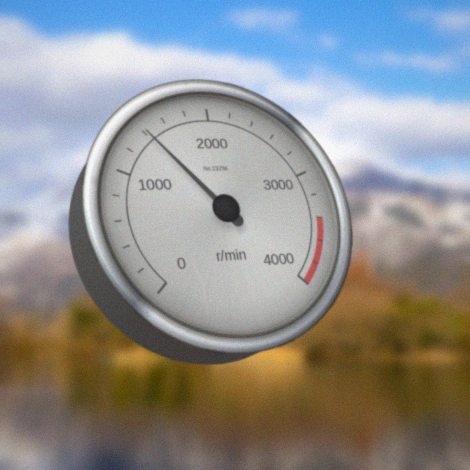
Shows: 1400 rpm
